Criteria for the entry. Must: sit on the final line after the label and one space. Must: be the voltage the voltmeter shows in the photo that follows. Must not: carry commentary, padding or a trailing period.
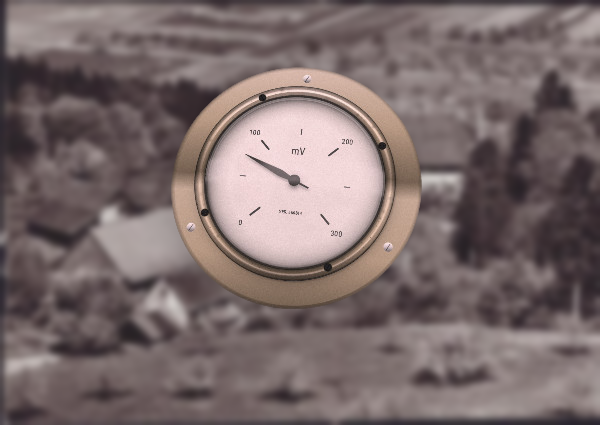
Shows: 75 mV
